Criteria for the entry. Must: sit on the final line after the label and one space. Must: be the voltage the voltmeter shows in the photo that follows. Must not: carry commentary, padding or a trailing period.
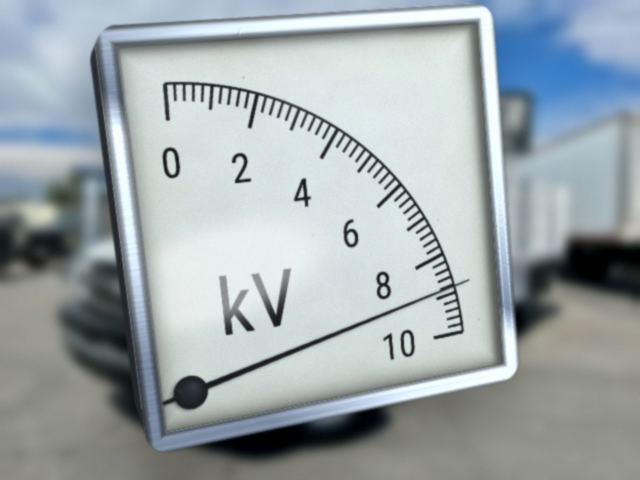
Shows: 8.8 kV
